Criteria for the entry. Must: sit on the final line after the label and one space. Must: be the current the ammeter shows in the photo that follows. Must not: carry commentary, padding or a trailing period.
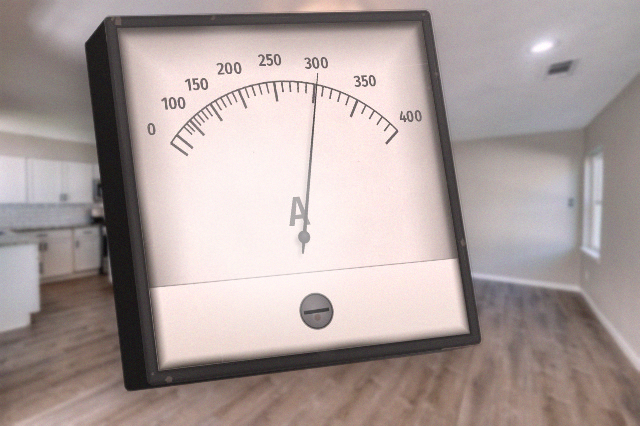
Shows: 300 A
